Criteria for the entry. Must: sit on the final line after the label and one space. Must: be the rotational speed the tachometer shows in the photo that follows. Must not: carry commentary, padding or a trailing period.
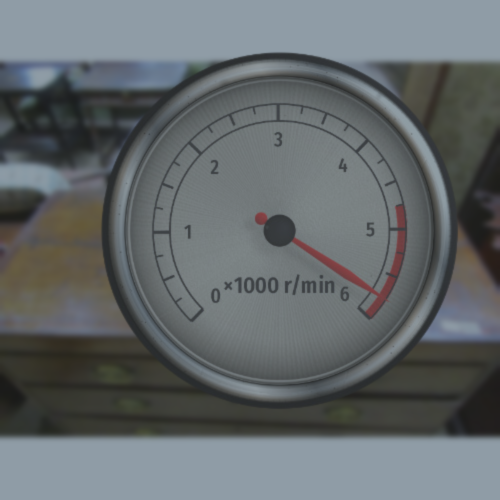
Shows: 5750 rpm
